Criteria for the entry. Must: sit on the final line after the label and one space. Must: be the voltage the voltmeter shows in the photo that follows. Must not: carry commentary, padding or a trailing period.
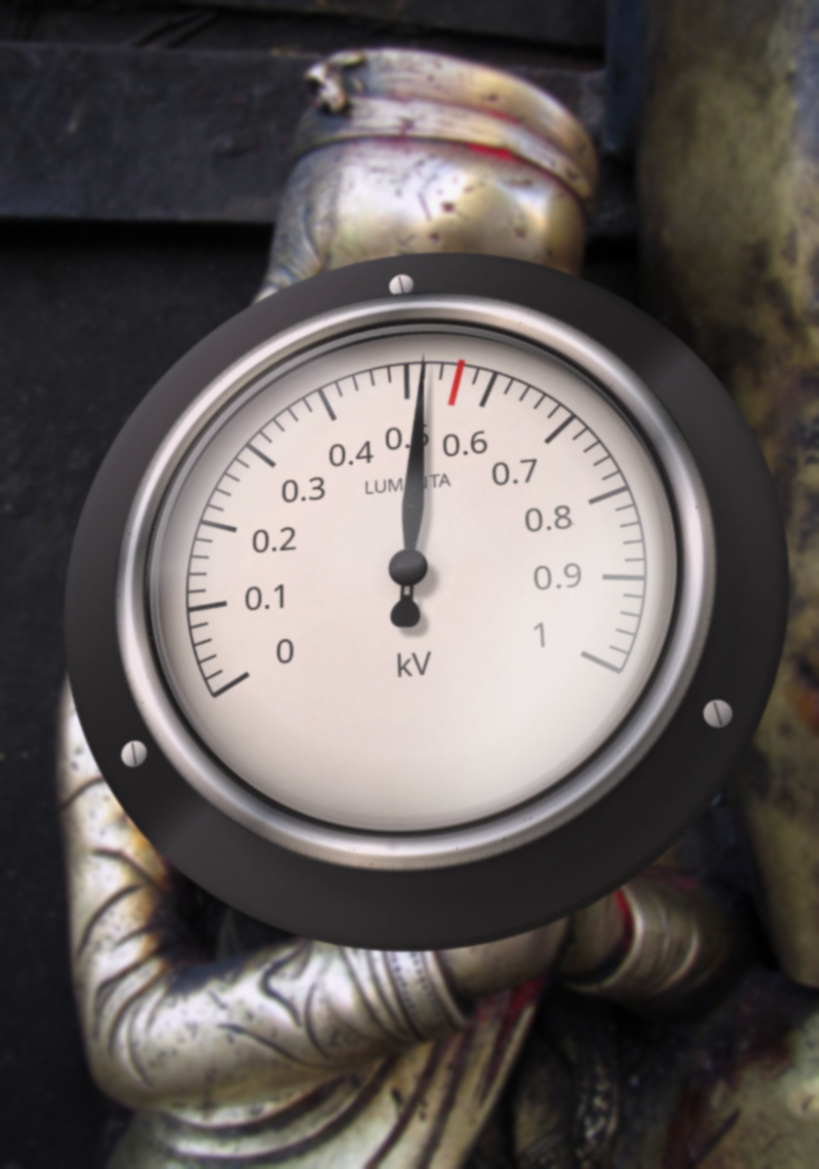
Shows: 0.52 kV
